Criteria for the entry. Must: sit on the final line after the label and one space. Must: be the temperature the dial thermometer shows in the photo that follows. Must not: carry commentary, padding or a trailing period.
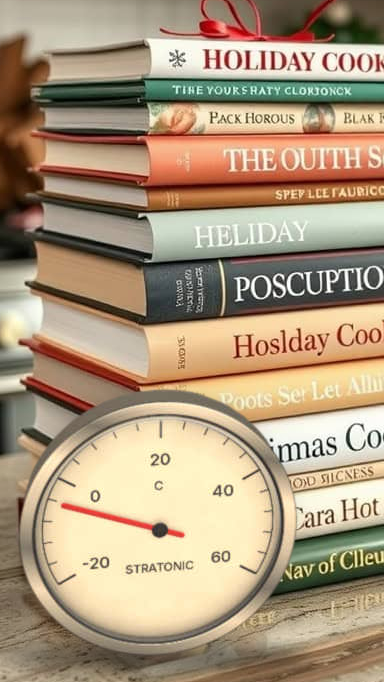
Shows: -4 °C
